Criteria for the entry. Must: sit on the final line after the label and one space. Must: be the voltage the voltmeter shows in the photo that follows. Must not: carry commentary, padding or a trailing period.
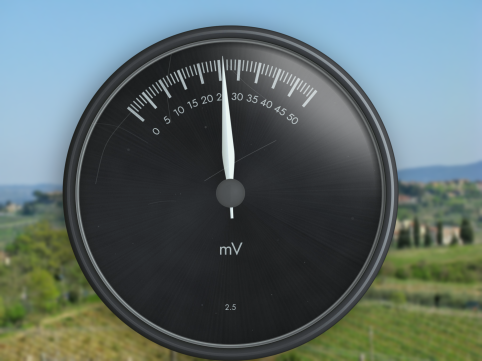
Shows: 26 mV
